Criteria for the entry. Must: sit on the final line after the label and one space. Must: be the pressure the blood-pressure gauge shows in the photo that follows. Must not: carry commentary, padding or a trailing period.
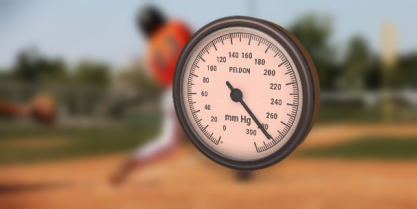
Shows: 280 mmHg
